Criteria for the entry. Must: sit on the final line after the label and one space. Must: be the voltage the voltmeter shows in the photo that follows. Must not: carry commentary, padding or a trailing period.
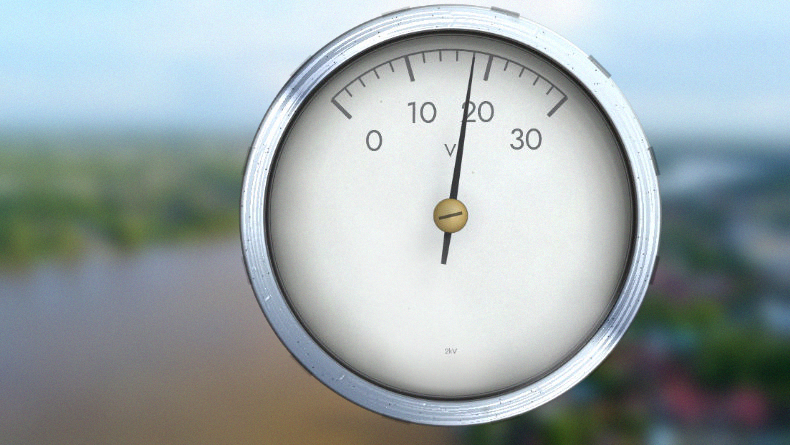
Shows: 18 V
